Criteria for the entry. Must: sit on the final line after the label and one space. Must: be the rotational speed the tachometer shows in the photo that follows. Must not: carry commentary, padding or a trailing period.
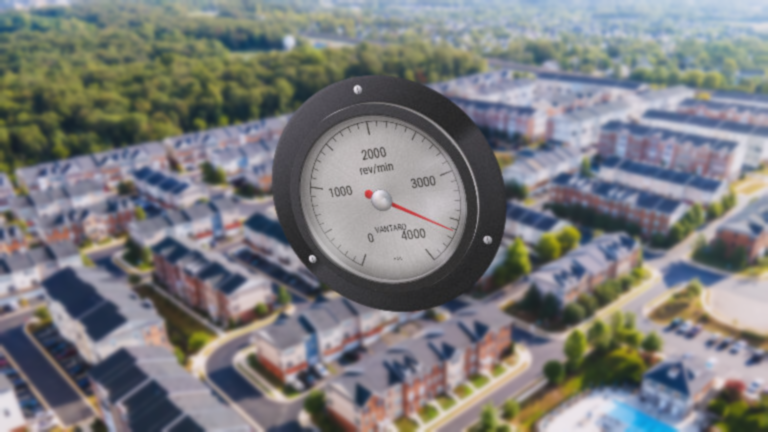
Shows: 3600 rpm
